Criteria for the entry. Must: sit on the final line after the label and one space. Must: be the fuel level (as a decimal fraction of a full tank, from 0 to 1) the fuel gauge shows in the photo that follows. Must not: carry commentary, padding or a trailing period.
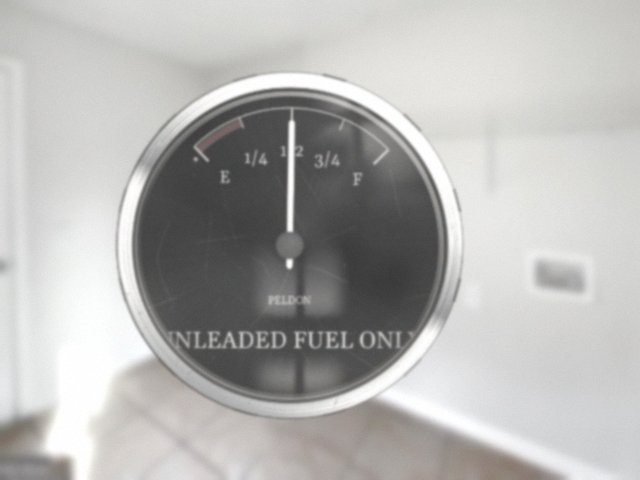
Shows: 0.5
